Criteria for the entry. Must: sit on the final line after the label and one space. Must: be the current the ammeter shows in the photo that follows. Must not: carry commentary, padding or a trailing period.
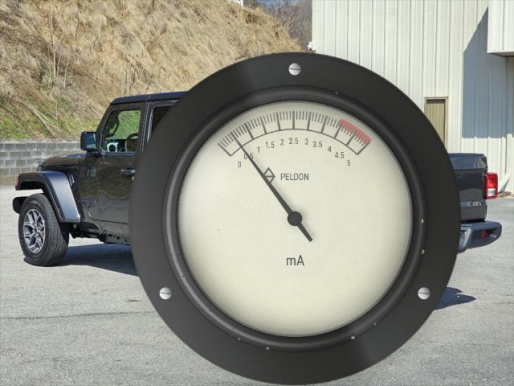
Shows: 0.5 mA
